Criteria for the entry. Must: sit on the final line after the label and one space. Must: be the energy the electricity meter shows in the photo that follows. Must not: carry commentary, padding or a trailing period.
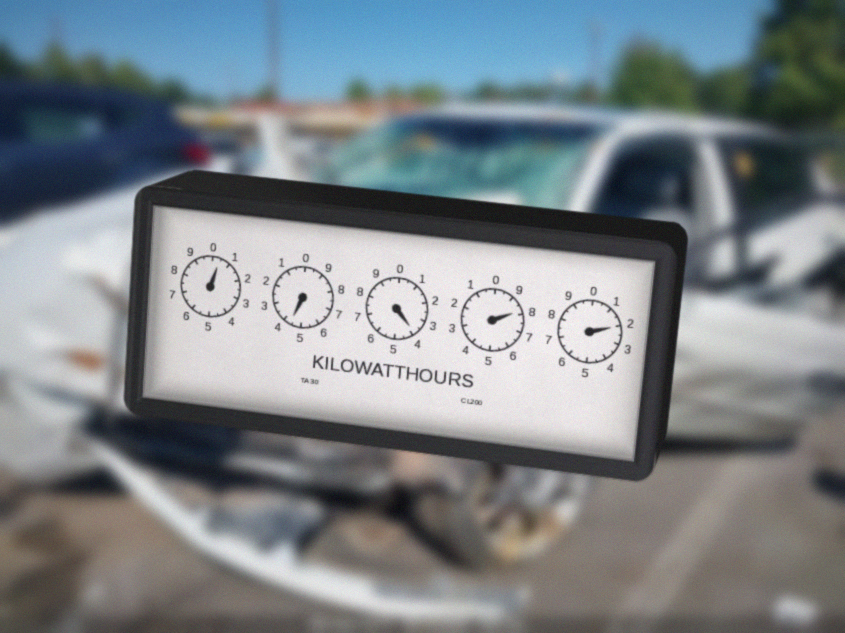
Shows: 4382 kWh
